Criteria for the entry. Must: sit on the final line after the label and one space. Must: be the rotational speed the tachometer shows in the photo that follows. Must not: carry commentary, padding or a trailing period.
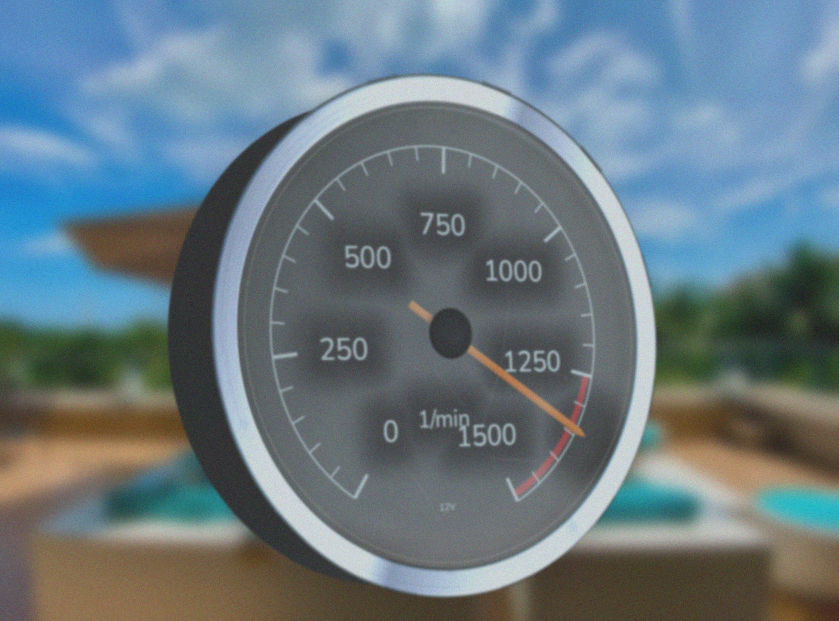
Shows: 1350 rpm
